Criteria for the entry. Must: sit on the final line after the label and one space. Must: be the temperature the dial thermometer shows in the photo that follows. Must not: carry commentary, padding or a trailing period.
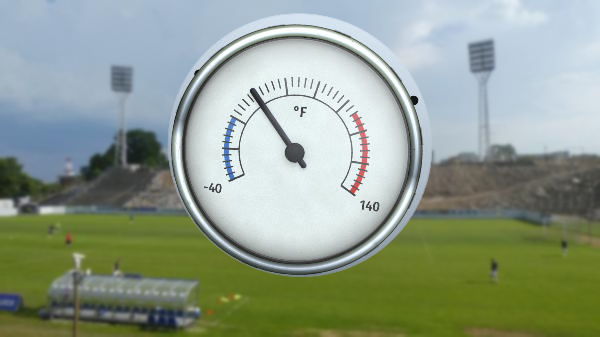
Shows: 20 °F
